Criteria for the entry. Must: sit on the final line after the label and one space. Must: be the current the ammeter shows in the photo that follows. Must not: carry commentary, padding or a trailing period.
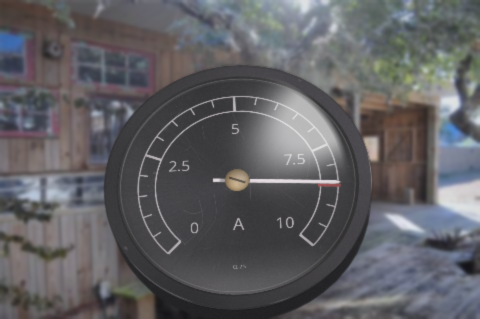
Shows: 8.5 A
